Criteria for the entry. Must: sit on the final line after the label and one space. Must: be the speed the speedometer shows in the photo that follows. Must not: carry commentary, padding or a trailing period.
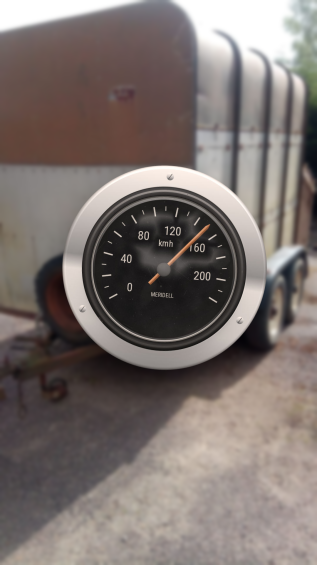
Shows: 150 km/h
